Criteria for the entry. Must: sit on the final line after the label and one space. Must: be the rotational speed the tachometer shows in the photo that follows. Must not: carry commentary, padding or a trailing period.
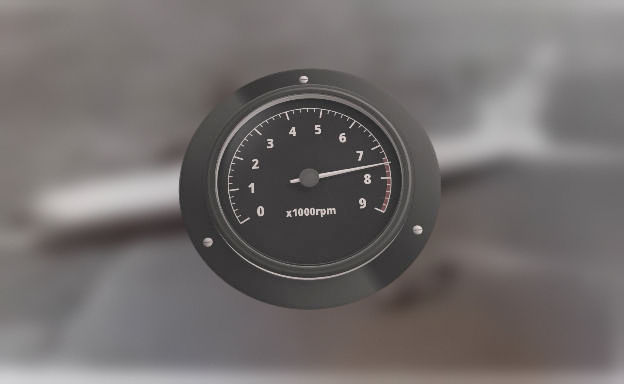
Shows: 7600 rpm
